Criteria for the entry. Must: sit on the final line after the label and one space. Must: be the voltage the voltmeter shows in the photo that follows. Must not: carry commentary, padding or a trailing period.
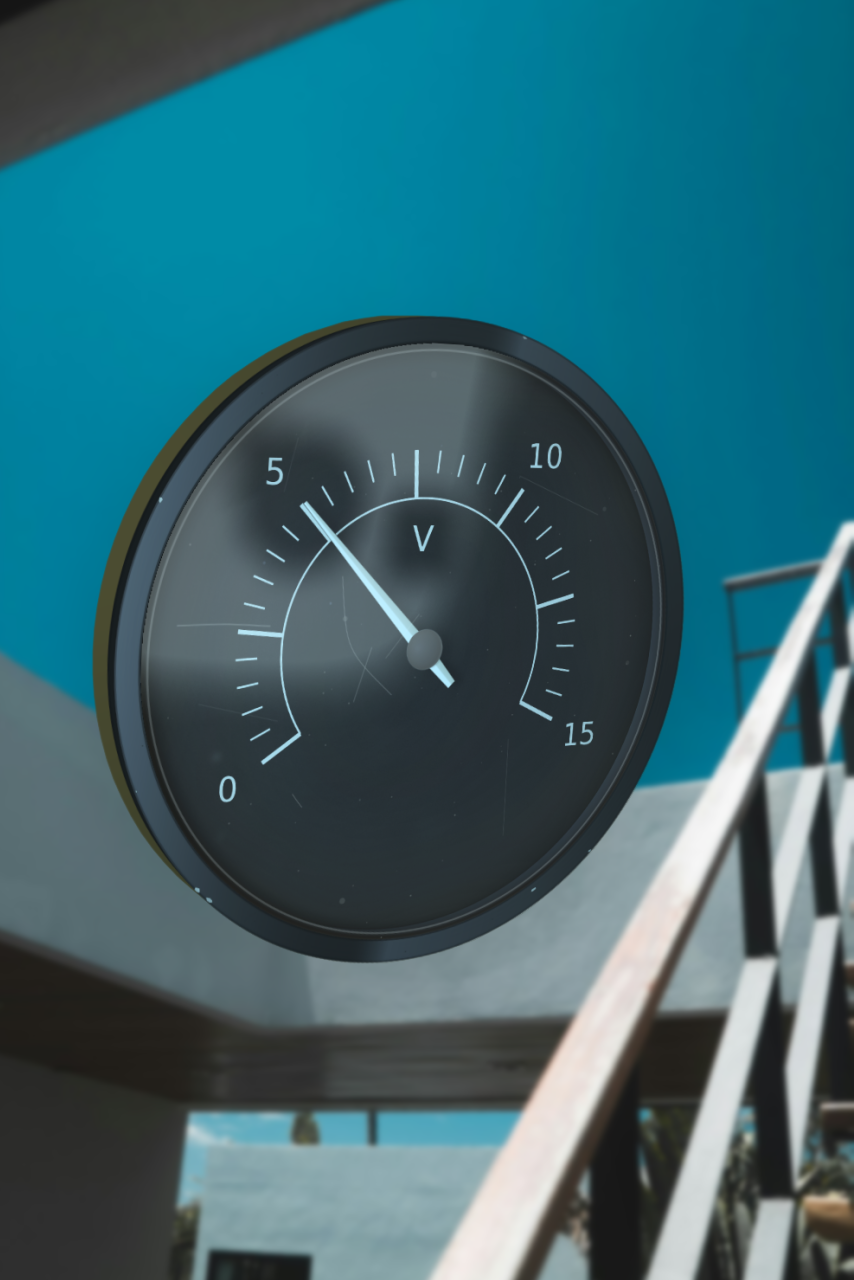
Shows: 5 V
